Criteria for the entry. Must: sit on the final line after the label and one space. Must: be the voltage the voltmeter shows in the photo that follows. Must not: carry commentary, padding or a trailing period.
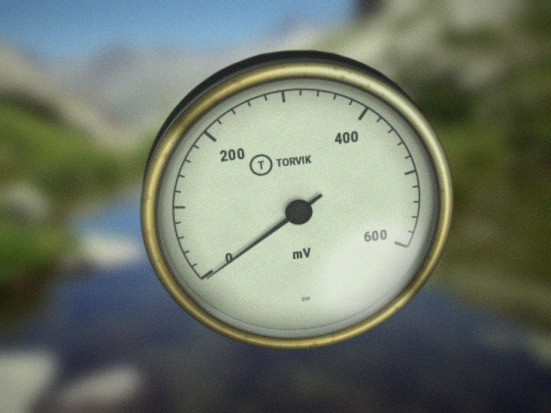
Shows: 0 mV
